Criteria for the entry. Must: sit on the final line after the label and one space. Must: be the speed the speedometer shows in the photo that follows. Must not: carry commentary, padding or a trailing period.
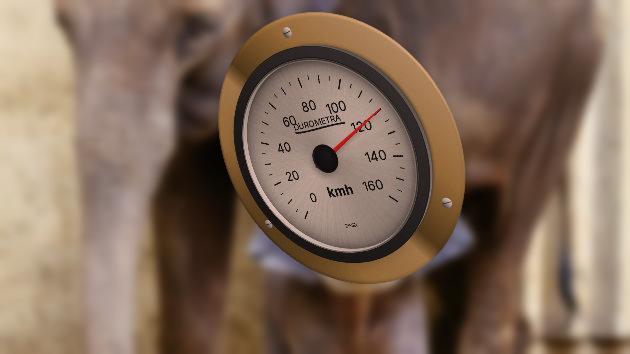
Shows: 120 km/h
